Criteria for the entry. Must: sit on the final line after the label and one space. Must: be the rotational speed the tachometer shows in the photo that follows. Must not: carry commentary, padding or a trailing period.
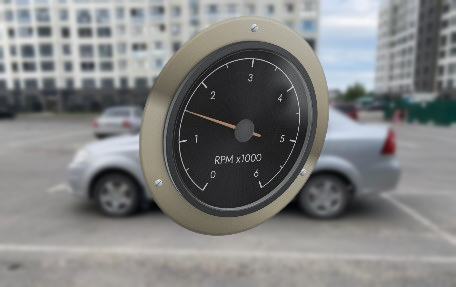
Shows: 1500 rpm
